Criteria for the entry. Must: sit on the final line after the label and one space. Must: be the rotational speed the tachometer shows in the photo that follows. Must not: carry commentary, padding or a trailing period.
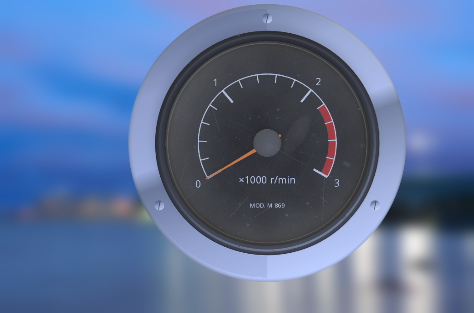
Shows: 0 rpm
